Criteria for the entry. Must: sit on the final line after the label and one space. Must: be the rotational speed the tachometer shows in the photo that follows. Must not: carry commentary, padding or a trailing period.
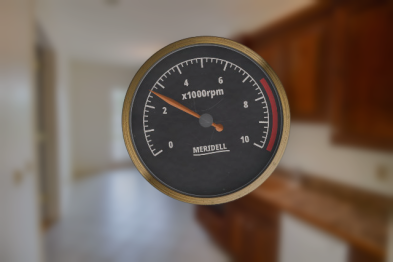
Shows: 2600 rpm
